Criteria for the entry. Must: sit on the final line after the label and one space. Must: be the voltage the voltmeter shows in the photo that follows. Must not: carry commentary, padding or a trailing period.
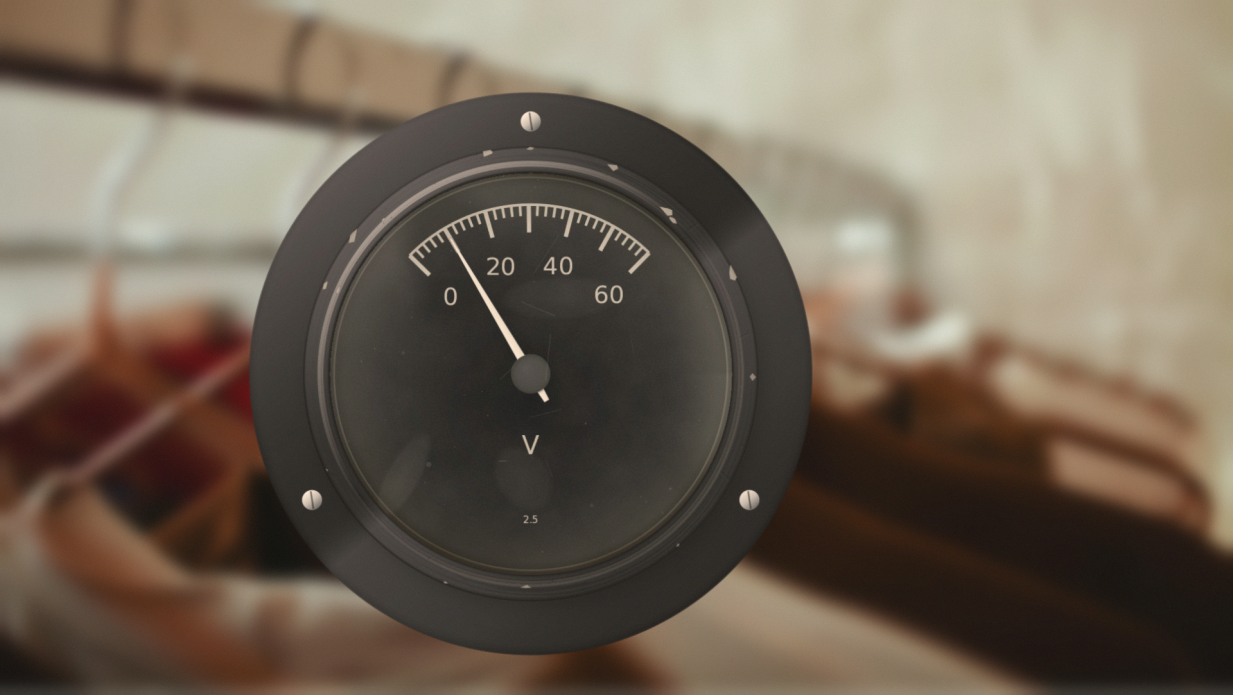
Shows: 10 V
